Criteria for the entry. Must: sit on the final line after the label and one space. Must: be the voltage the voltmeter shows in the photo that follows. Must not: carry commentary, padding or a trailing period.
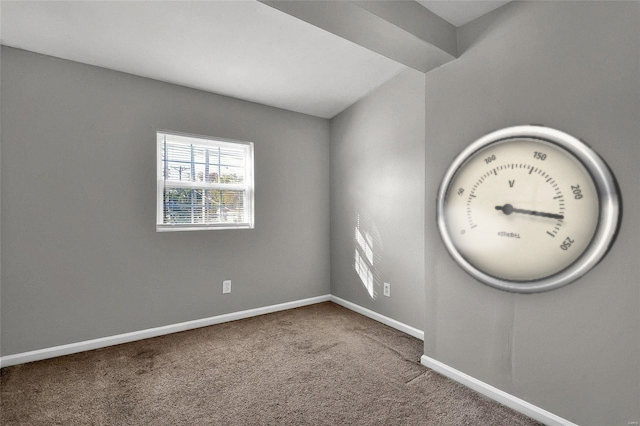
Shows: 225 V
